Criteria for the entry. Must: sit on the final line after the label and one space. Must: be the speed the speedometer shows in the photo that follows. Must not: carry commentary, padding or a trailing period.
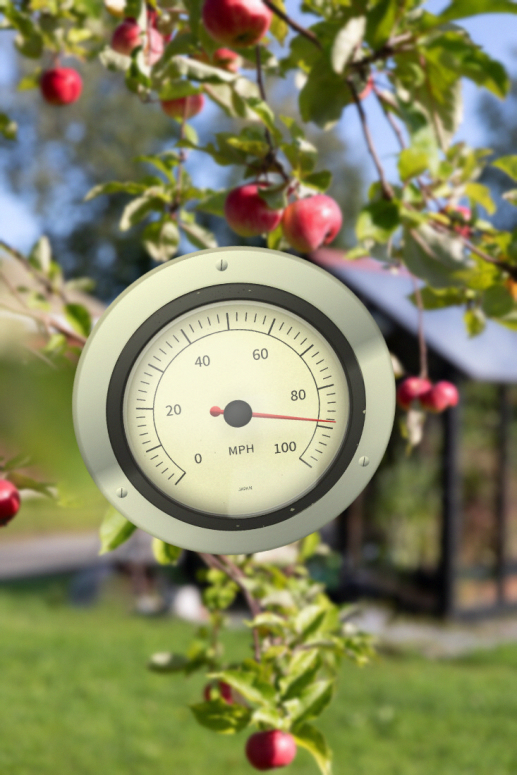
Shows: 88 mph
